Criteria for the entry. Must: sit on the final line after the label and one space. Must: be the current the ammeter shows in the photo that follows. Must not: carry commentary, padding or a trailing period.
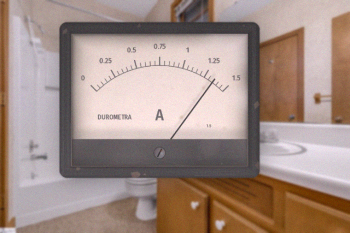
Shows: 1.35 A
